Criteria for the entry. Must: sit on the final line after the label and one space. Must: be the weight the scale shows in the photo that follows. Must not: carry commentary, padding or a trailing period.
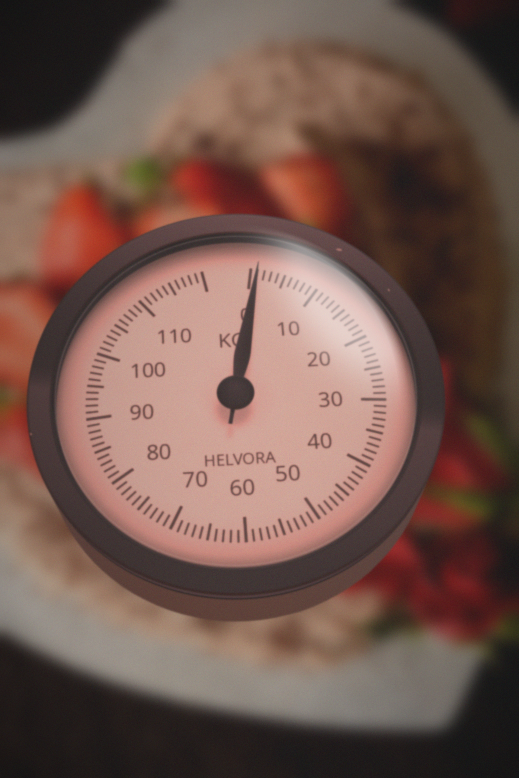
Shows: 1 kg
